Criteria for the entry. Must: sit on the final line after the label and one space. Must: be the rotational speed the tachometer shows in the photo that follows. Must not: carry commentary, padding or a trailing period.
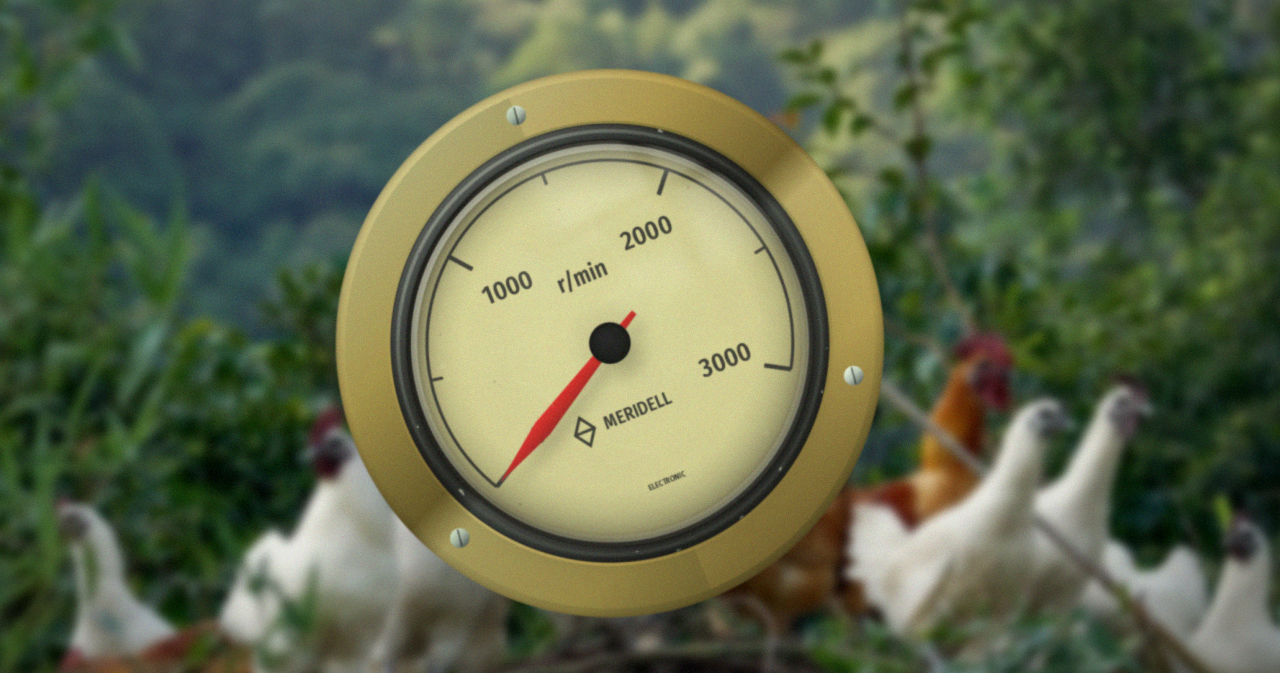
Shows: 0 rpm
